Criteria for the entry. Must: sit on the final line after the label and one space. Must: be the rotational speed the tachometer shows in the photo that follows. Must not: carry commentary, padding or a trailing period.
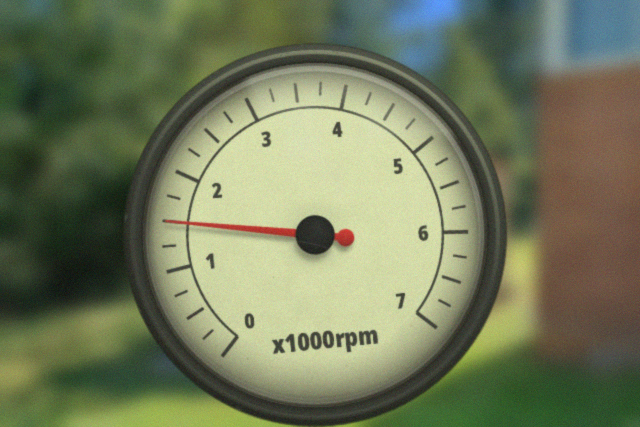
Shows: 1500 rpm
